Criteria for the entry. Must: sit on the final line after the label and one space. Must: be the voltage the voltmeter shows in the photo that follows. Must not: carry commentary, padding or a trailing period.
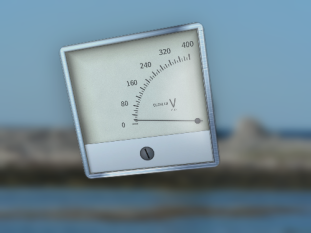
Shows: 20 V
